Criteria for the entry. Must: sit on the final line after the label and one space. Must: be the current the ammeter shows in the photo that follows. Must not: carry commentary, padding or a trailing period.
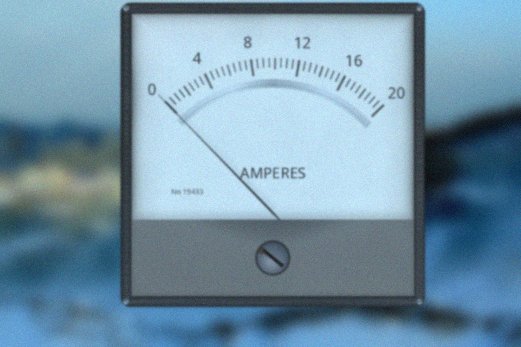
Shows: 0 A
